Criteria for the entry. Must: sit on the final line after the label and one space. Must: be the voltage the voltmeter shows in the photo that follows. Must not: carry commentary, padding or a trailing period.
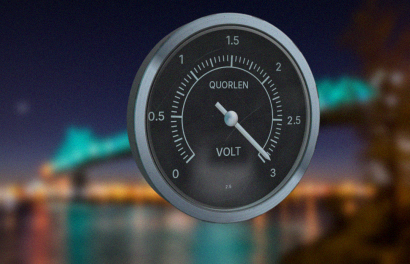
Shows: 2.95 V
